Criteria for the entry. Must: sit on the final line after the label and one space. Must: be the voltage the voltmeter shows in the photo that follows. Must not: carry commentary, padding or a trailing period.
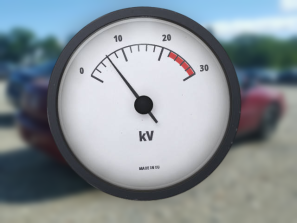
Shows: 6 kV
